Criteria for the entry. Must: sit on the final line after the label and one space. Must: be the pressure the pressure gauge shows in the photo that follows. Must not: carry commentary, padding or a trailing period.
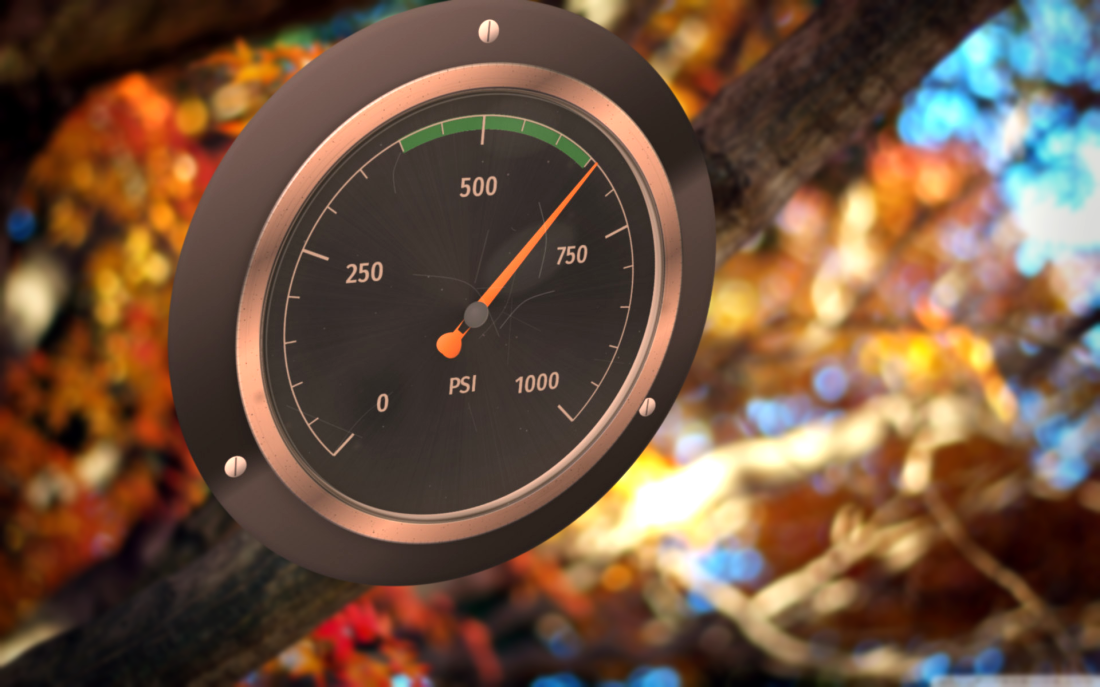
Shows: 650 psi
